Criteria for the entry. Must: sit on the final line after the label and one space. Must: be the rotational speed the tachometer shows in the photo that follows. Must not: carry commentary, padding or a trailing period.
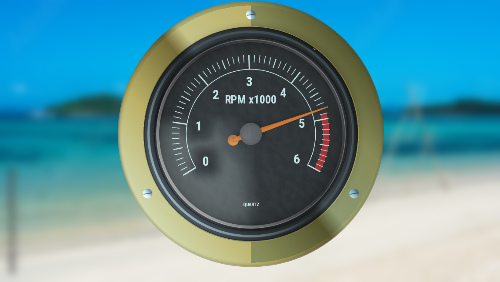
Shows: 4800 rpm
